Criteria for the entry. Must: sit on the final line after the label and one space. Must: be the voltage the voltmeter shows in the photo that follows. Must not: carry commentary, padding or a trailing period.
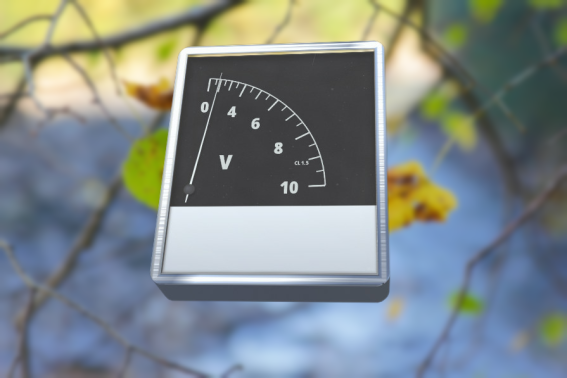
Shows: 2 V
